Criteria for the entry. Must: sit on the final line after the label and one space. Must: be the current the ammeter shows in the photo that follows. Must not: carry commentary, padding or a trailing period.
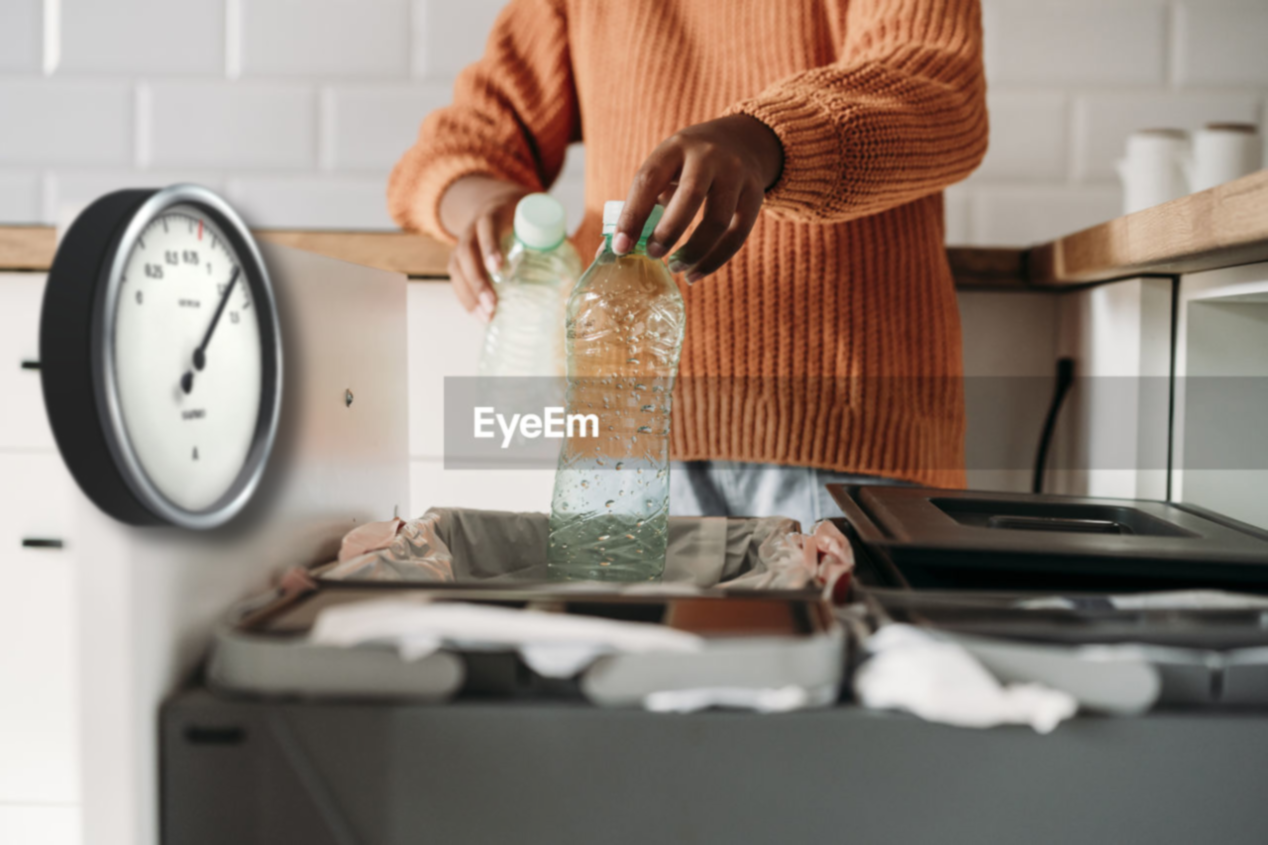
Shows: 1.25 A
